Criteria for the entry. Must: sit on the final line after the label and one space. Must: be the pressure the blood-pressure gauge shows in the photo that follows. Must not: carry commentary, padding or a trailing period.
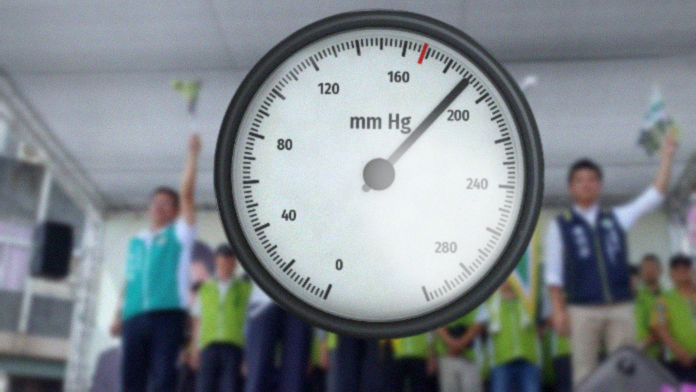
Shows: 190 mmHg
